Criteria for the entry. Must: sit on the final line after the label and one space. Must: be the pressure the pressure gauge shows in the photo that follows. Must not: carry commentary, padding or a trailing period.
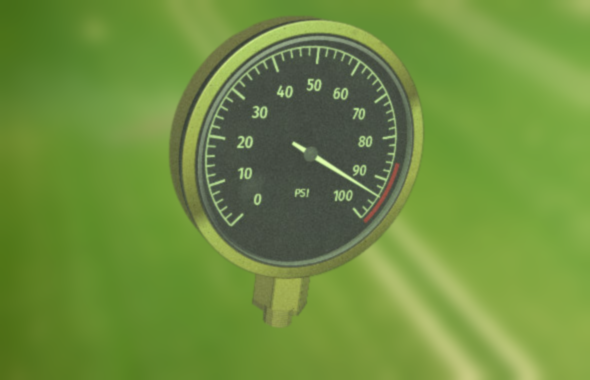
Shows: 94 psi
